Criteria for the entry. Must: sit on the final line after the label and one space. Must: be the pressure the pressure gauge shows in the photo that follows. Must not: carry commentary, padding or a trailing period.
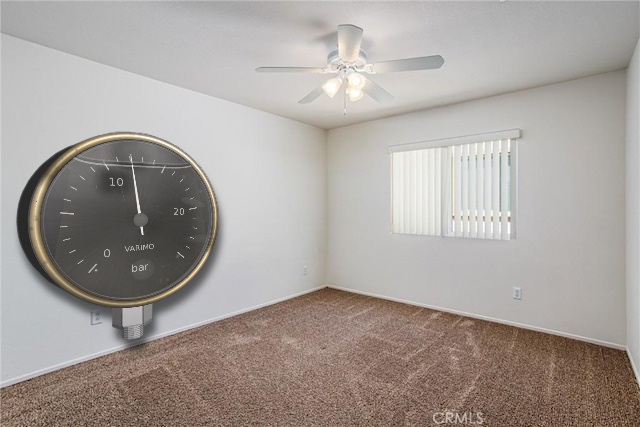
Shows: 12 bar
